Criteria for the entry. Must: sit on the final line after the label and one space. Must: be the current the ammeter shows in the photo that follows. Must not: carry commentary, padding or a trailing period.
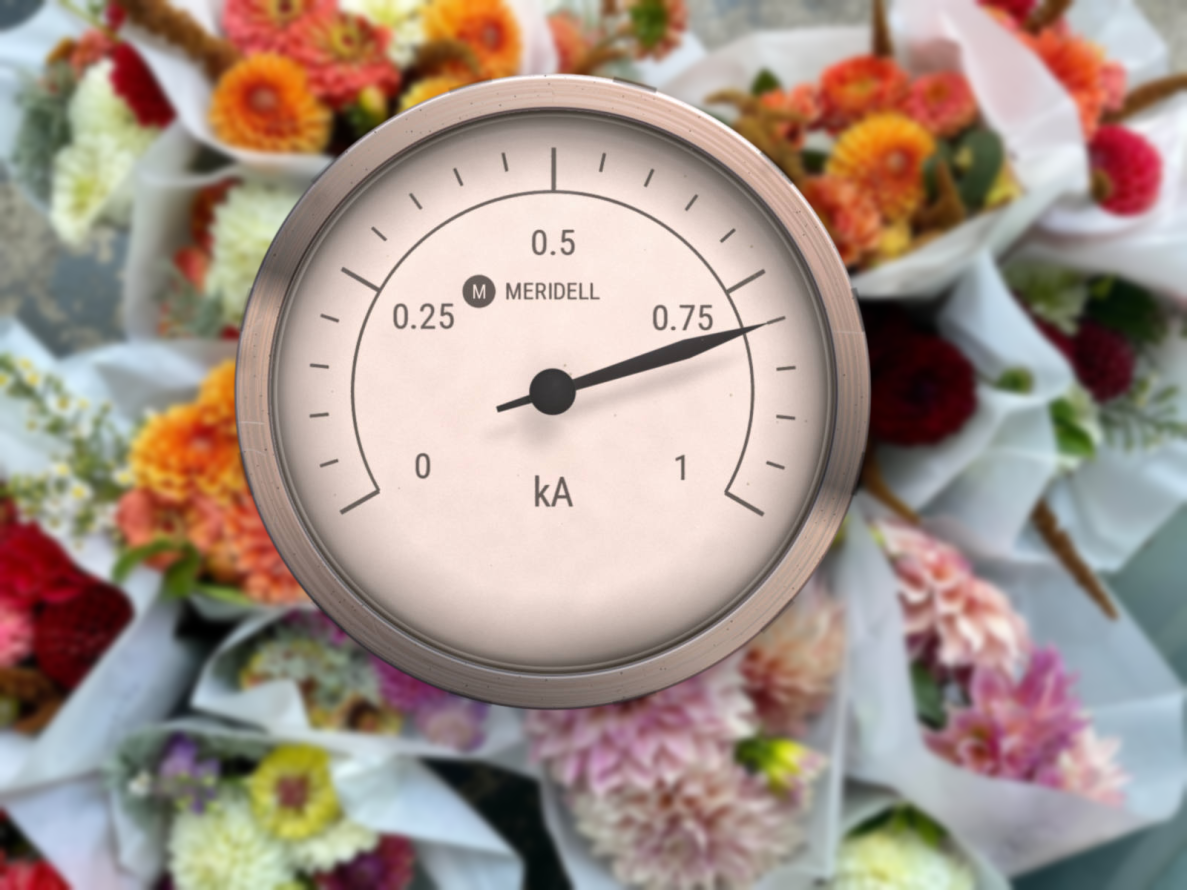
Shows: 0.8 kA
